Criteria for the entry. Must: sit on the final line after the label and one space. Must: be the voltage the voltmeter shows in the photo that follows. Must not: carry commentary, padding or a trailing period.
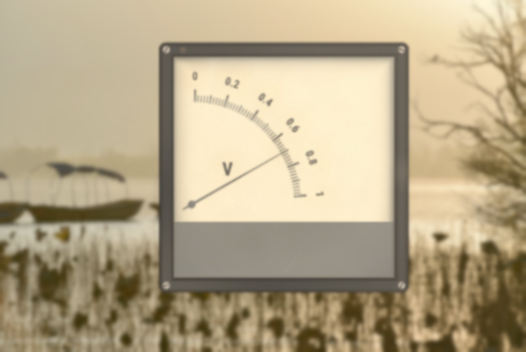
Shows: 0.7 V
